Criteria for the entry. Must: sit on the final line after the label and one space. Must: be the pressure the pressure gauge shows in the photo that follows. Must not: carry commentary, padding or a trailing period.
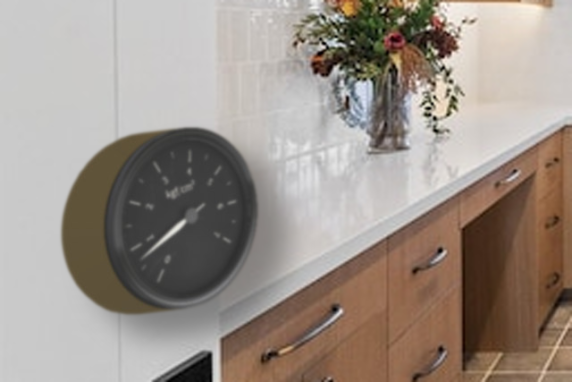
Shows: 0.75 kg/cm²
